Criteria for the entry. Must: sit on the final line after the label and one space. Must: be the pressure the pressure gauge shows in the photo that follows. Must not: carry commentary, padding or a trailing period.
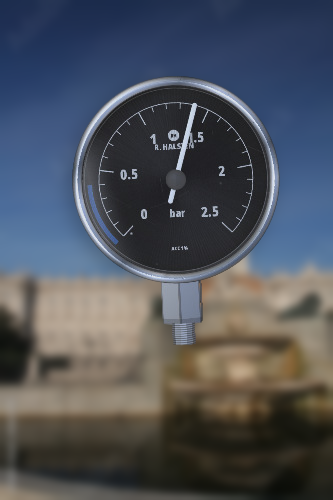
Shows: 1.4 bar
